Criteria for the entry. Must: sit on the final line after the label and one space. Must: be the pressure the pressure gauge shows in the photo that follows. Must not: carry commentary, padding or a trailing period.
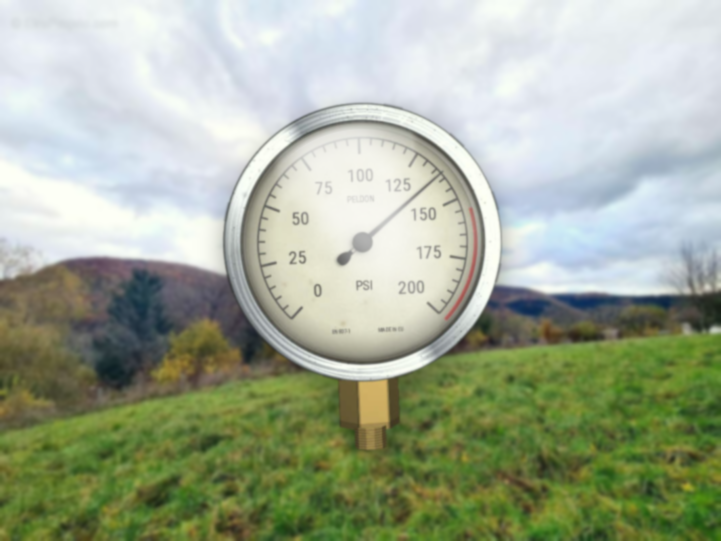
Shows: 137.5 psi
